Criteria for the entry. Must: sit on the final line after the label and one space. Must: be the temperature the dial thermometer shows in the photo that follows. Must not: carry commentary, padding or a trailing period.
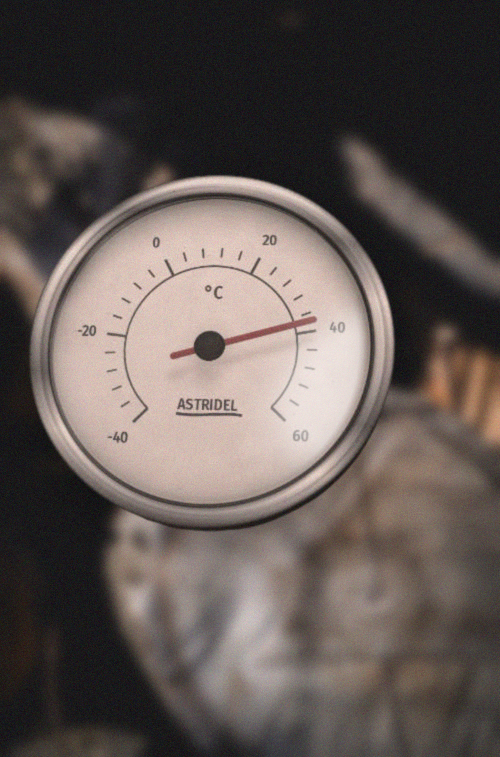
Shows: 38 °C
